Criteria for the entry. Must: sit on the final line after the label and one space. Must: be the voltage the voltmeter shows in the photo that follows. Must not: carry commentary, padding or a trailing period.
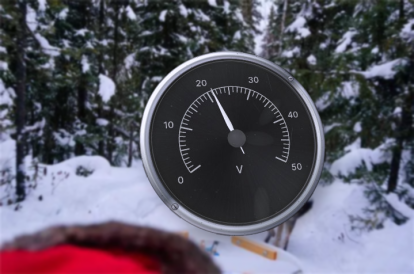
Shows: 21 V
